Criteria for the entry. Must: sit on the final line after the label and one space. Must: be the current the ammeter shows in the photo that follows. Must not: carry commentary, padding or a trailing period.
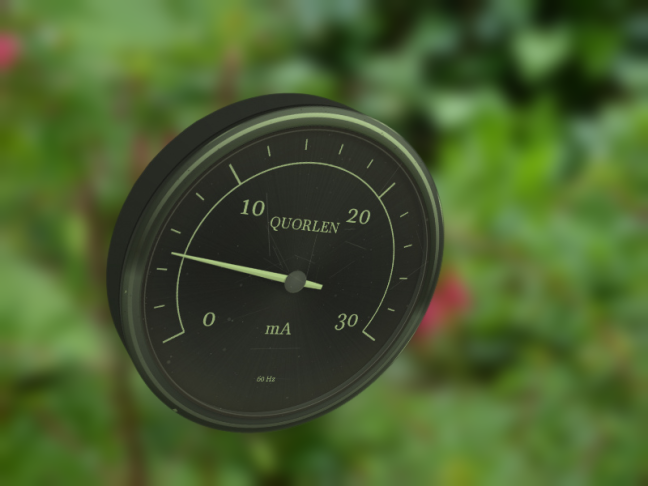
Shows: 5 mA
